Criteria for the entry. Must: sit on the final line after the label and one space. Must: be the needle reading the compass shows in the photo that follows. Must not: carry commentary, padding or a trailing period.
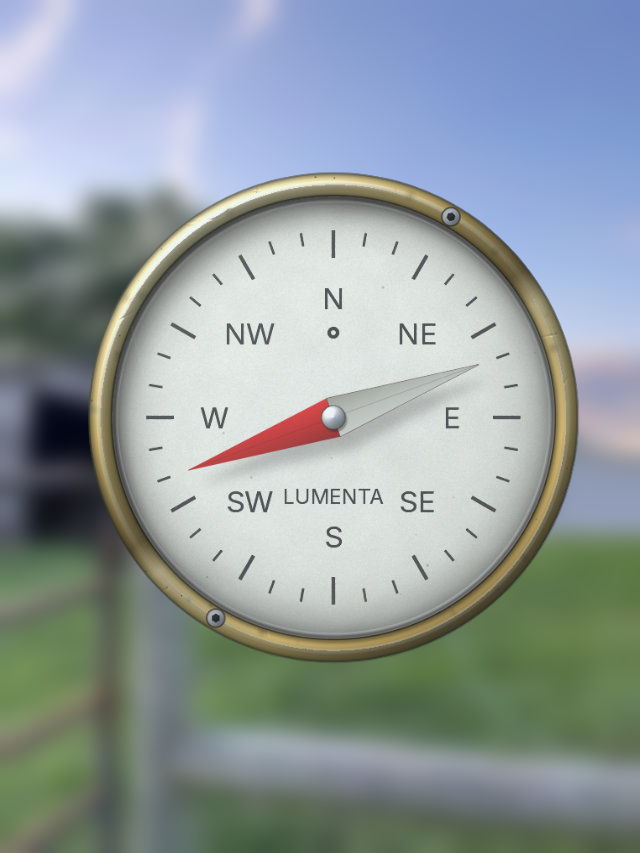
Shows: 250 °
